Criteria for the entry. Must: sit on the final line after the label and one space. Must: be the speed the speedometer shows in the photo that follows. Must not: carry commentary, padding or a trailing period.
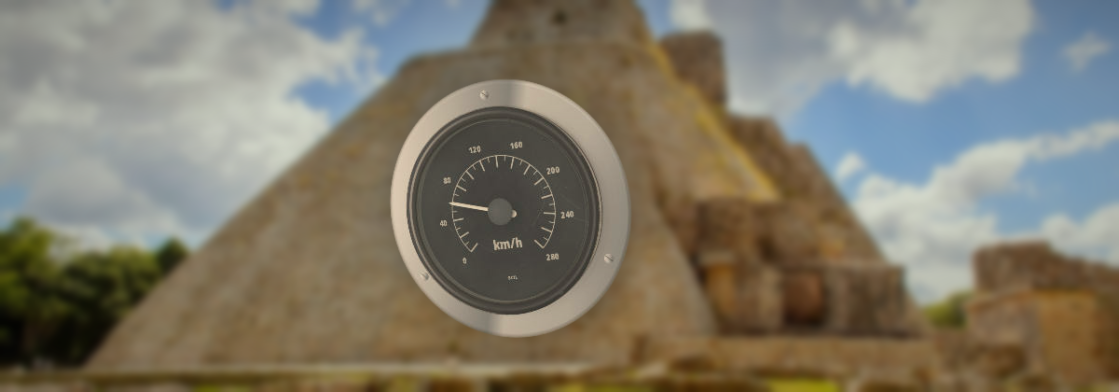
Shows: 60 km/h
